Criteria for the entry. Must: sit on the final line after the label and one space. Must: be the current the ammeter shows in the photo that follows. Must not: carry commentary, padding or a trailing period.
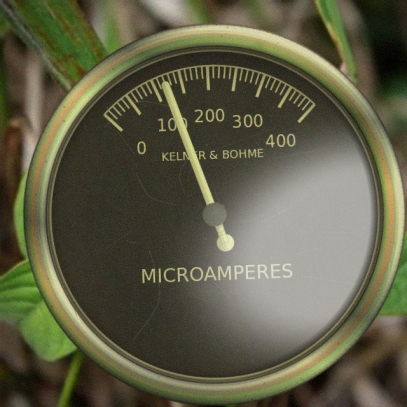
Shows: 120 µA
